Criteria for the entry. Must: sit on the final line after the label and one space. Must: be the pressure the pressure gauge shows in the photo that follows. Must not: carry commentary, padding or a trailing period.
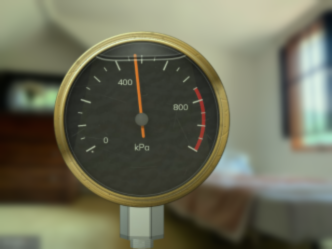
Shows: 475 kPa
